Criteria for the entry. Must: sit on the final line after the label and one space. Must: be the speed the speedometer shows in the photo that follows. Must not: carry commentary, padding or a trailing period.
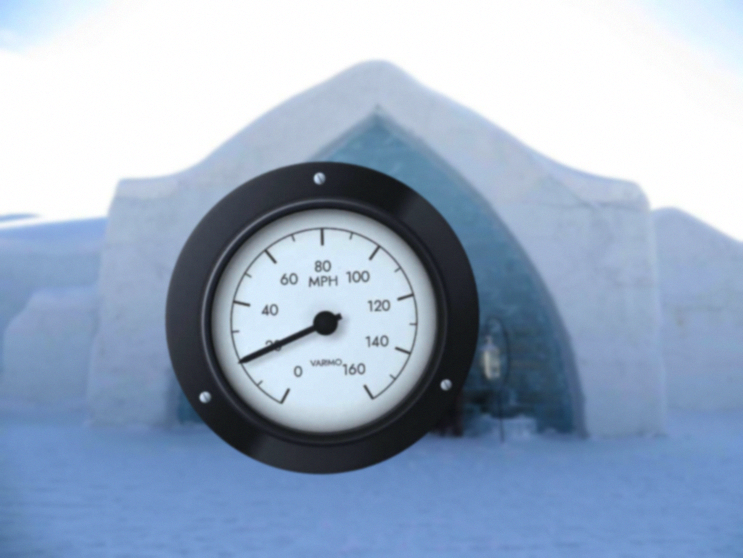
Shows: 20 mph
